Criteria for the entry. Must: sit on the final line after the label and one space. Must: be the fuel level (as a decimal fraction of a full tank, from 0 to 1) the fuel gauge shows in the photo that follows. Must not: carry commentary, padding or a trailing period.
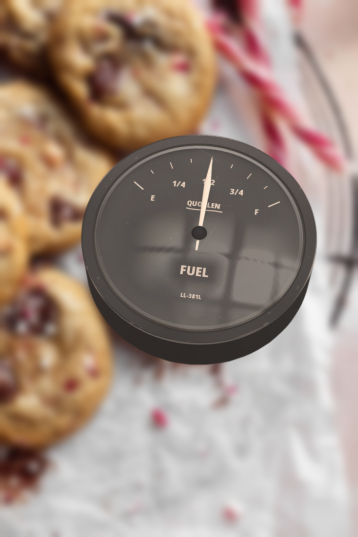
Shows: 0.5
